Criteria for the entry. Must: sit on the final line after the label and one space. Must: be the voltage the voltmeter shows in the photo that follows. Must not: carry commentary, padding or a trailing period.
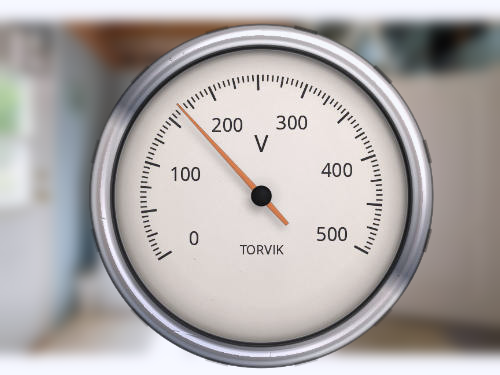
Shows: 165 V
